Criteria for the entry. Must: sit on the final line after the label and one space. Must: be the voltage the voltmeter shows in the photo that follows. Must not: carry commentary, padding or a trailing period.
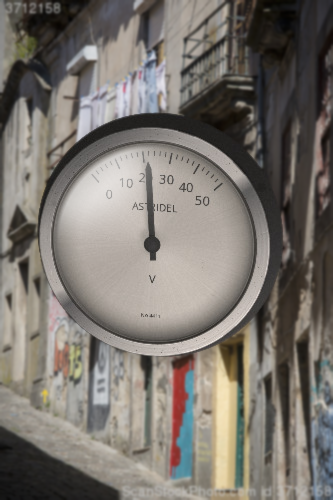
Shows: 22 V
